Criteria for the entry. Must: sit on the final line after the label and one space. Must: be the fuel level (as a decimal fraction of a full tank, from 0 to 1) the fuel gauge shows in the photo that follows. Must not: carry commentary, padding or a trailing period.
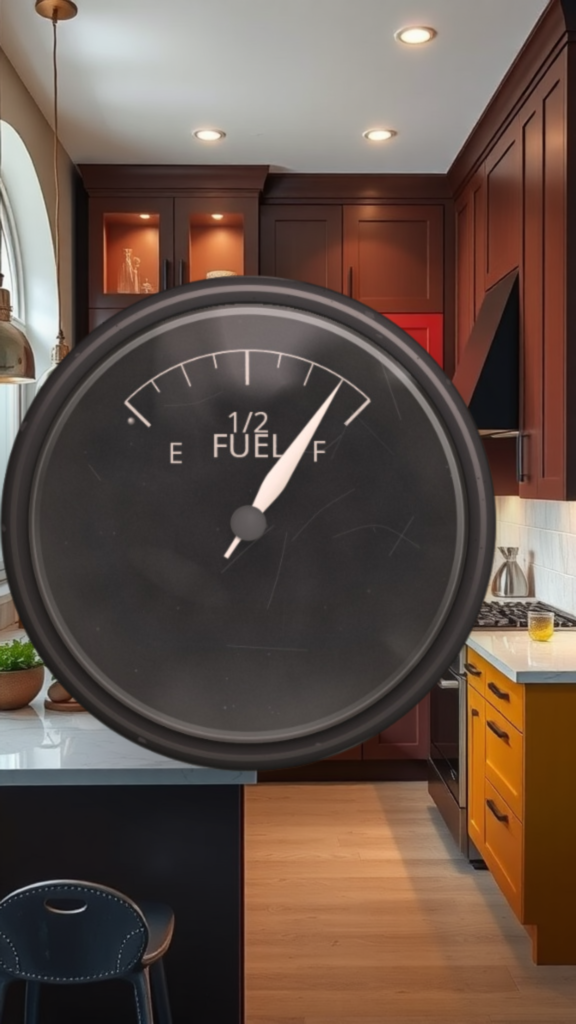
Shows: 0.875
